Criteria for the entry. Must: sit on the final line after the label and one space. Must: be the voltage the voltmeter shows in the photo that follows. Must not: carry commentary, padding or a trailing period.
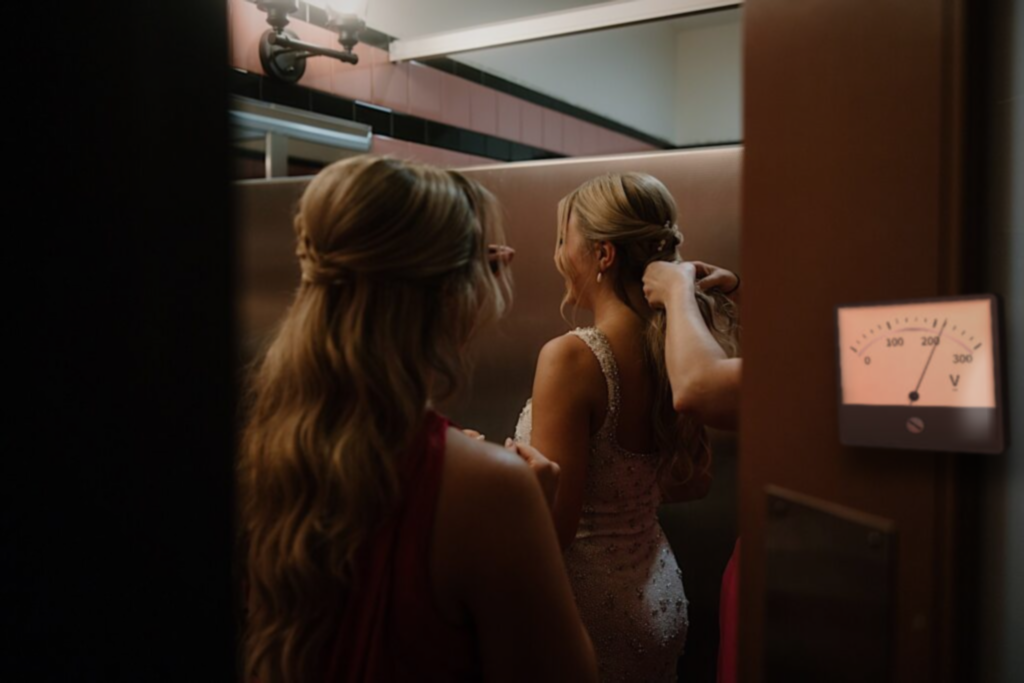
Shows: 220 V
